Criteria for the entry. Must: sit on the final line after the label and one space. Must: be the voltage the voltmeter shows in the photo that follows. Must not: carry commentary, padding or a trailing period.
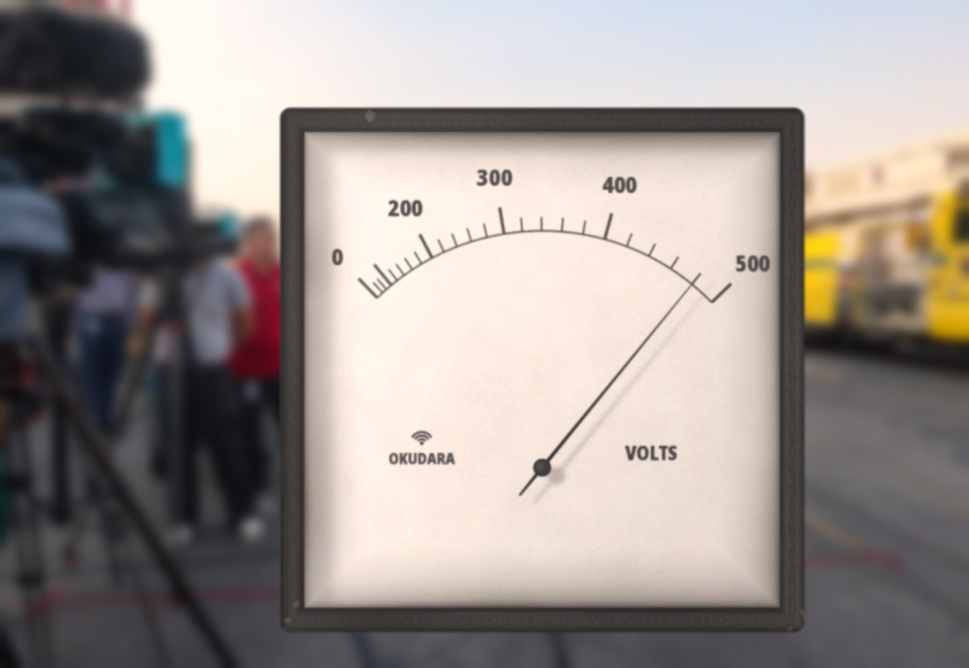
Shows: 480 V
